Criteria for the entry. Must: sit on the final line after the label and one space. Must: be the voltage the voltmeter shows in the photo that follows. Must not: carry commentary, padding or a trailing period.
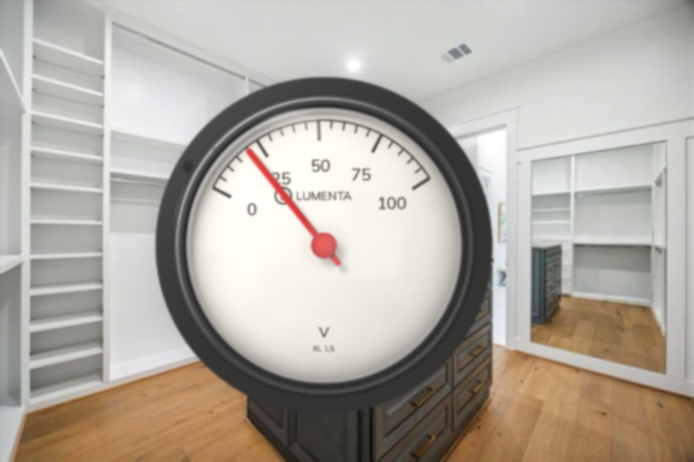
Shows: 20 V
